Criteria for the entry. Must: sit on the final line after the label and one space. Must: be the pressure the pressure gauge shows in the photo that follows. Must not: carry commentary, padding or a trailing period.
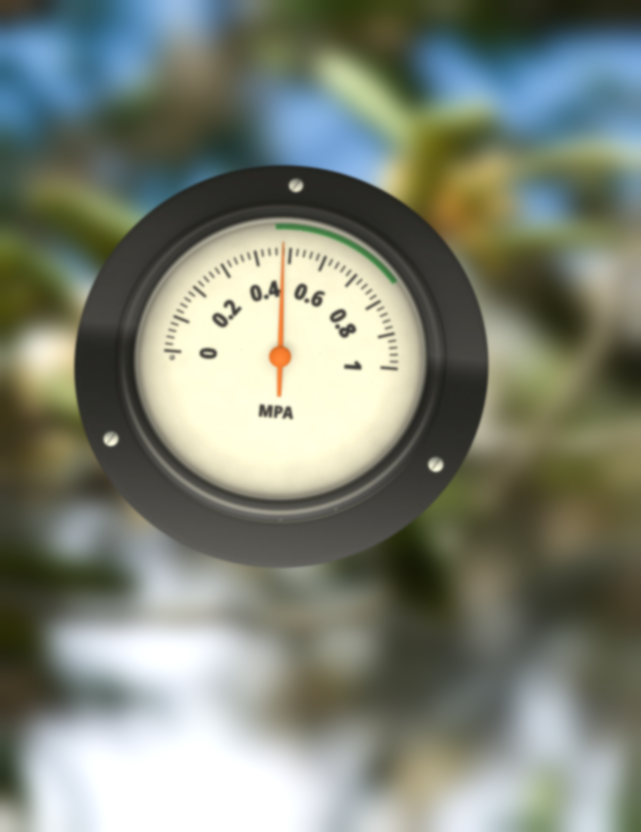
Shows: 0.48 MPa
